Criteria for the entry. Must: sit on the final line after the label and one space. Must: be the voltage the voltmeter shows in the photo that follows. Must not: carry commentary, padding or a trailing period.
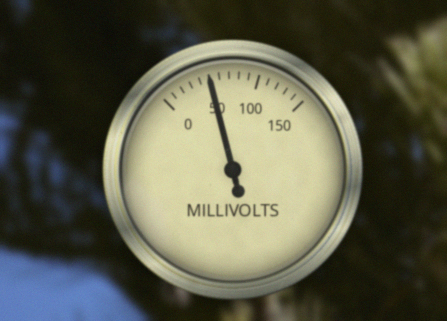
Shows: 50 mV
